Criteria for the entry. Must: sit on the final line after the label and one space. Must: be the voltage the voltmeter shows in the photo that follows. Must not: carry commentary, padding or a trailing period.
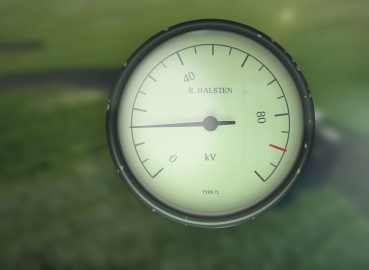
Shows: 15 kV
